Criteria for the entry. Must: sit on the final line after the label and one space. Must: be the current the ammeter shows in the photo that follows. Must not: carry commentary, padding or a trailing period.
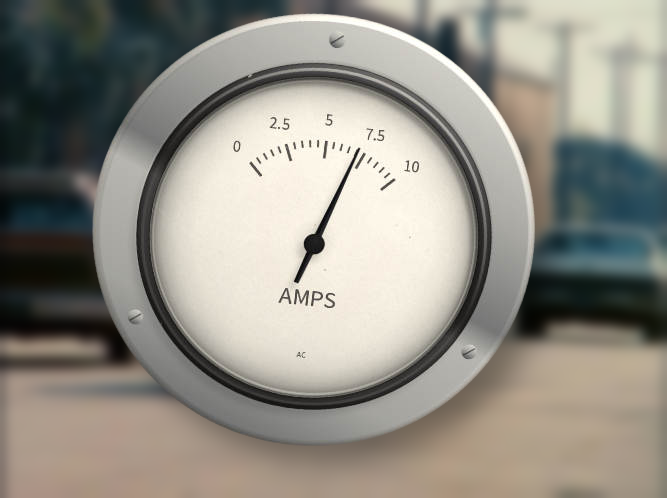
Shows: 7 A
